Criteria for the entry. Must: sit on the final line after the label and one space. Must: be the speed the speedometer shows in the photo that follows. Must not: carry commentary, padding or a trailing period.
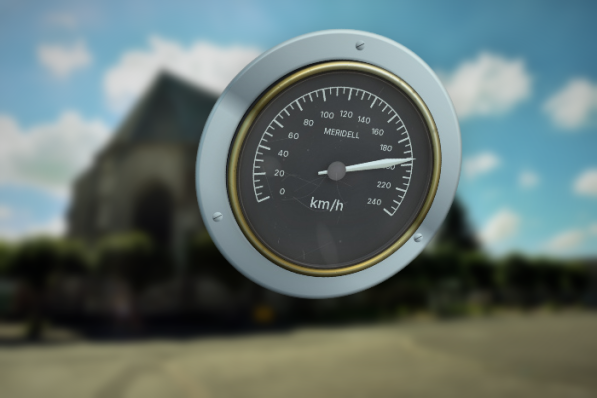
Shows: 195 km/h
